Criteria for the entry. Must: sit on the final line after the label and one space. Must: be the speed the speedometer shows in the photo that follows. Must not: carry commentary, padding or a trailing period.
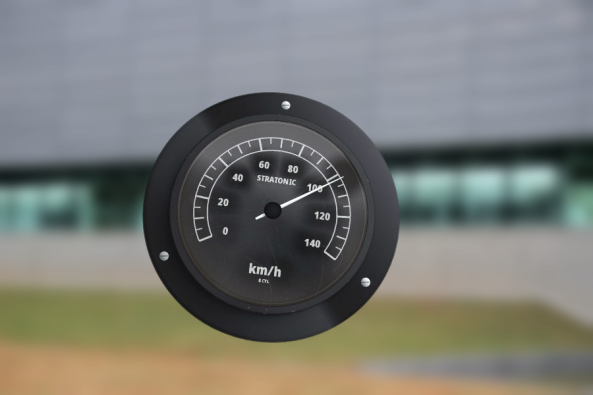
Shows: 102.5 km/h
